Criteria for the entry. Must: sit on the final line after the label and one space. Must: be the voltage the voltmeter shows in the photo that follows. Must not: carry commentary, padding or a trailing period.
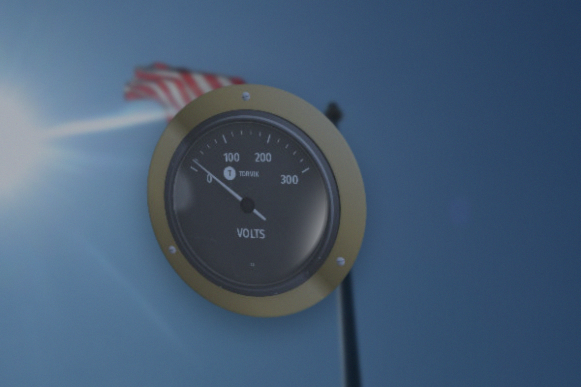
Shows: 20 V
